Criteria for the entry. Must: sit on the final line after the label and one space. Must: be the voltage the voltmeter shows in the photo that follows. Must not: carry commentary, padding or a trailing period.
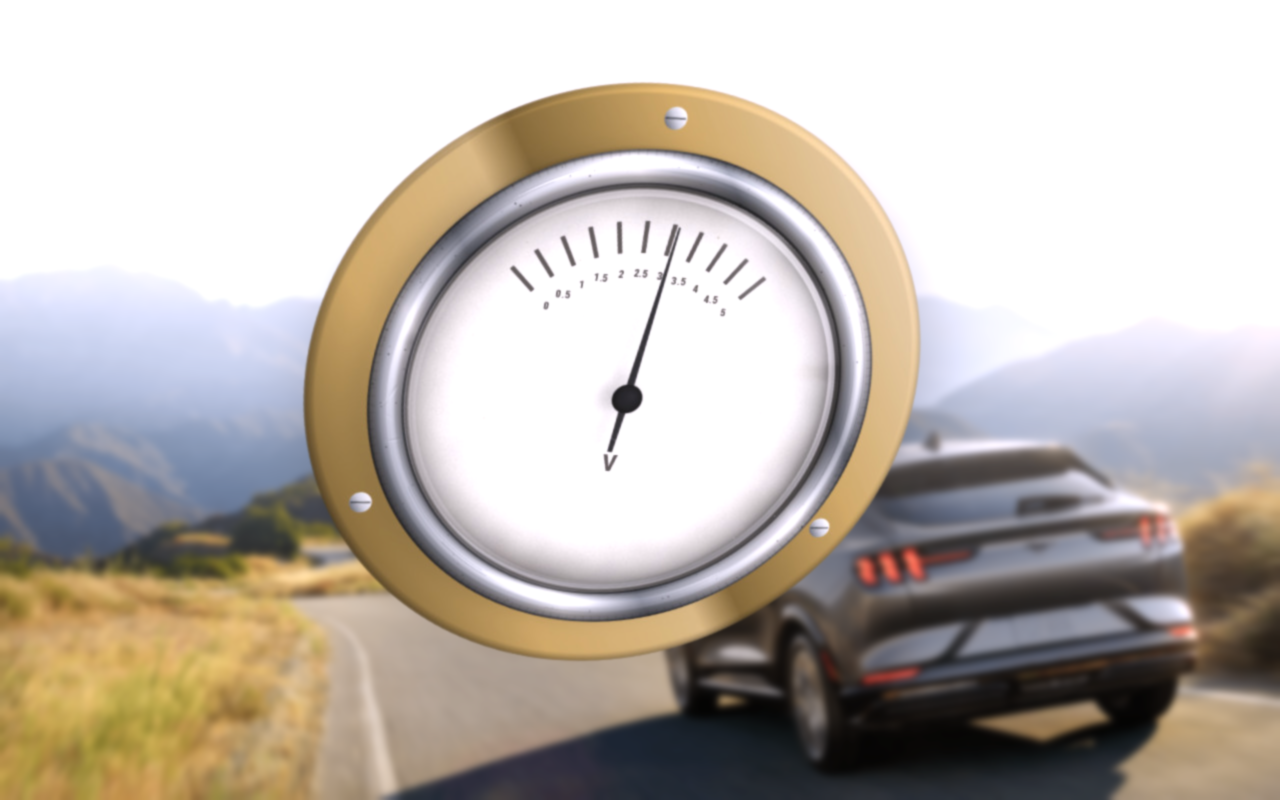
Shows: 3 V
